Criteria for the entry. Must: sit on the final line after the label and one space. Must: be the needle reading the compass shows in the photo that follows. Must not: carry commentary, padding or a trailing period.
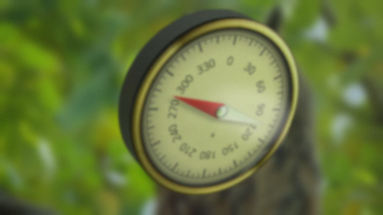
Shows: 285 °
